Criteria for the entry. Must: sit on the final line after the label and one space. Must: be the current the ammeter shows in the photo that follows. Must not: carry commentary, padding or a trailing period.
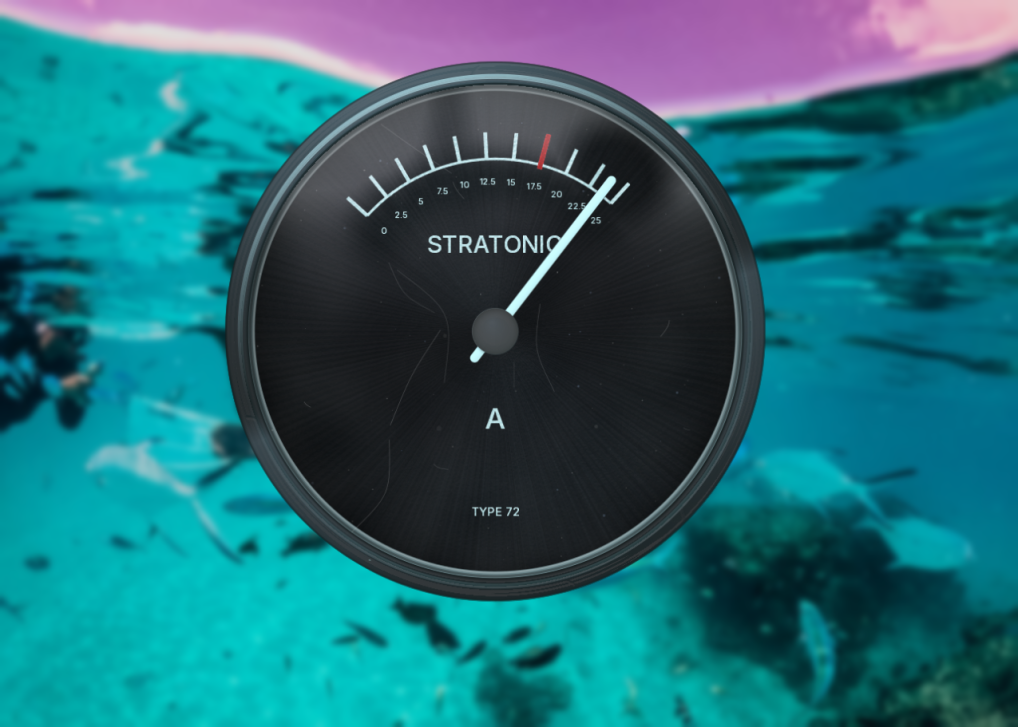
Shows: 23.75 A
